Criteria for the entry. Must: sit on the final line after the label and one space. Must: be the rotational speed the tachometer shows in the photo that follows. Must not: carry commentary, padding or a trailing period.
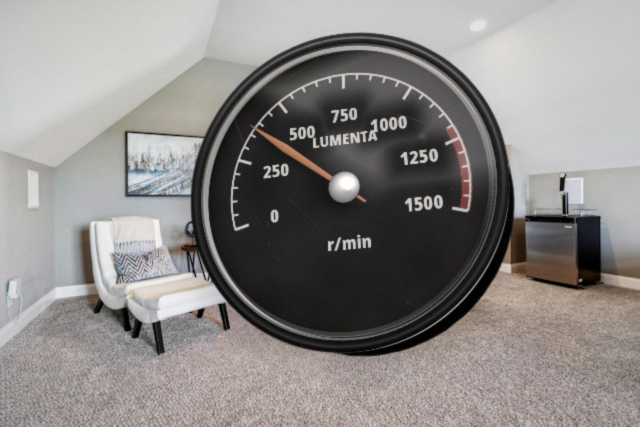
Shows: 375 rpm
